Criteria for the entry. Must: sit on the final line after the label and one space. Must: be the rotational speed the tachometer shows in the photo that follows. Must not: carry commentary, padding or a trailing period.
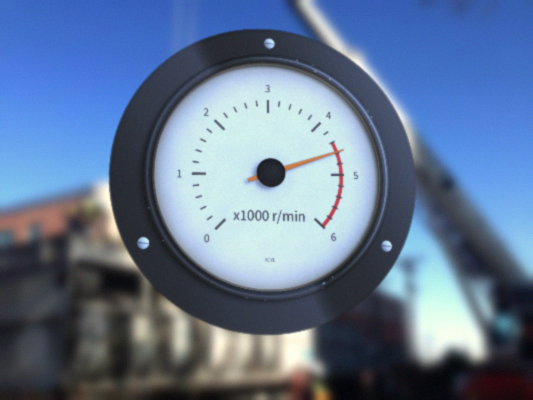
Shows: 4600 rpm
